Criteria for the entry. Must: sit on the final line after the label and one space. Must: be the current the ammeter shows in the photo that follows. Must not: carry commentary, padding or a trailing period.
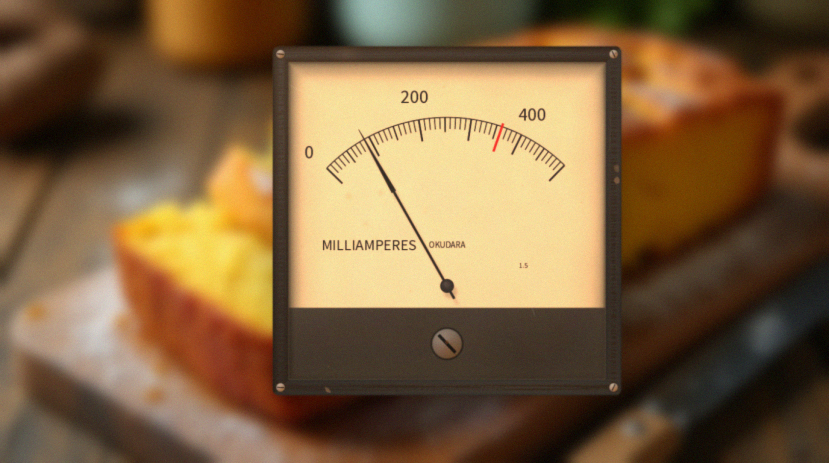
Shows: 90 mA
